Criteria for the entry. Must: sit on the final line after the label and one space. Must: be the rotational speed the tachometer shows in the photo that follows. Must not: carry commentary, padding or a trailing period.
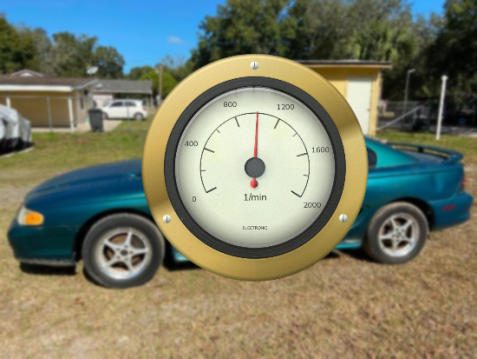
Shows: 1000 rpm
